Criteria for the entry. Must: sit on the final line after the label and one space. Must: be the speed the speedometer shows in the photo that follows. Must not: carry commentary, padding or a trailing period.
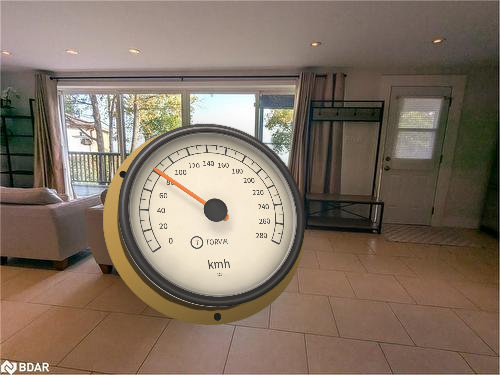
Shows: 80 km/h
